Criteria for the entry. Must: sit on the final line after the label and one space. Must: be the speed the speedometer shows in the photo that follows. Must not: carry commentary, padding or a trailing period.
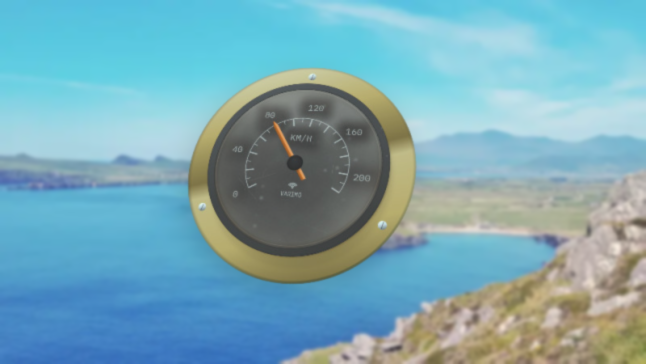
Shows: 80 km/h
